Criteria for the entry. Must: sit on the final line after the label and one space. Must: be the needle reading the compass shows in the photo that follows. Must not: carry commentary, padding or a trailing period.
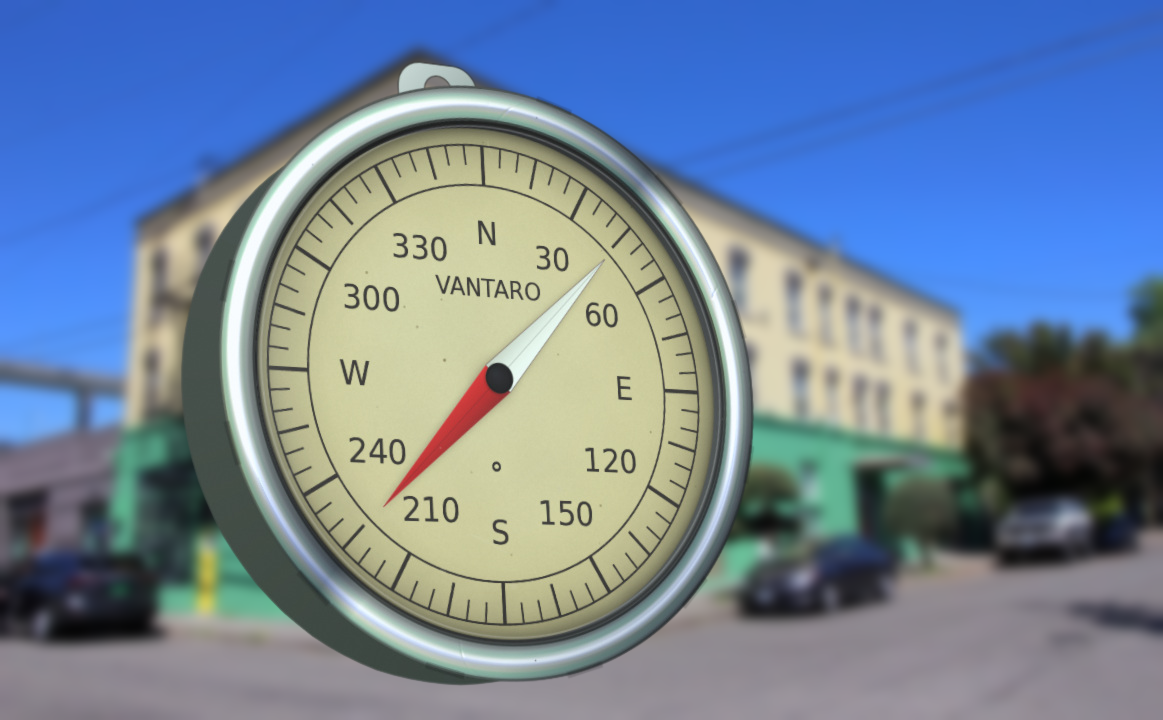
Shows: 225 °
